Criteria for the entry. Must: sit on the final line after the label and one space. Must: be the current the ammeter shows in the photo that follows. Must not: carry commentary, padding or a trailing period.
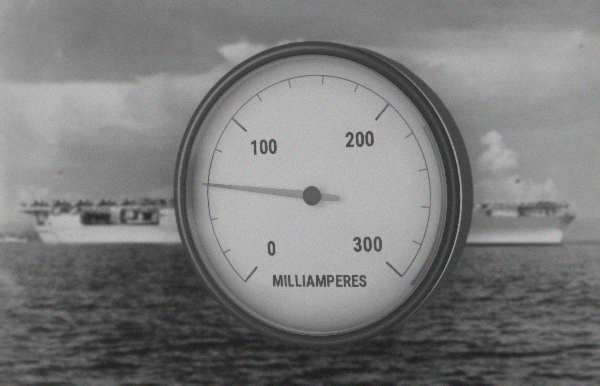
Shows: 60 mA
